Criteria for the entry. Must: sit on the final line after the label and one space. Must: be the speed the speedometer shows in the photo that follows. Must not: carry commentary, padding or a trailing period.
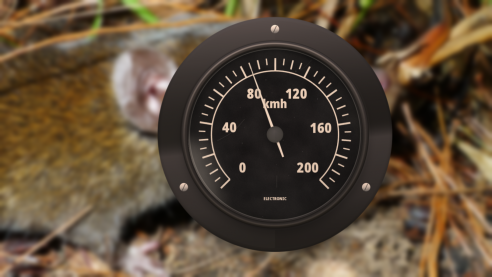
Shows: 85 km/h
